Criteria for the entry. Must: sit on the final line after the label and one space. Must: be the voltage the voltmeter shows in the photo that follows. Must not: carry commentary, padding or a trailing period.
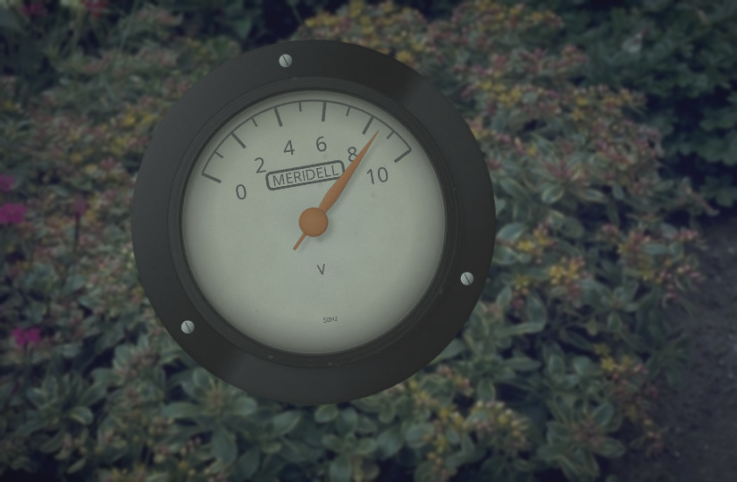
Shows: 8.5 V
